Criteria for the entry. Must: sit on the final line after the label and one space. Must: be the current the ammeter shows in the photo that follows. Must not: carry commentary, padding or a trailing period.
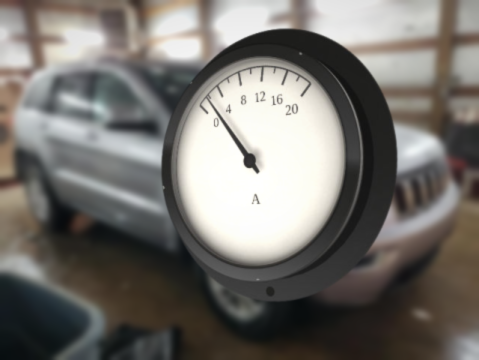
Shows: 2 A
